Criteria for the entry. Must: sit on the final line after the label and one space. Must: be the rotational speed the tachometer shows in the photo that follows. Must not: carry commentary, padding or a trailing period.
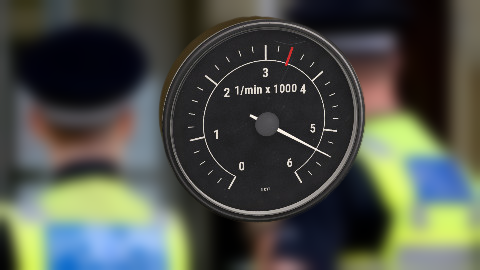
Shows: 5400 rpm
